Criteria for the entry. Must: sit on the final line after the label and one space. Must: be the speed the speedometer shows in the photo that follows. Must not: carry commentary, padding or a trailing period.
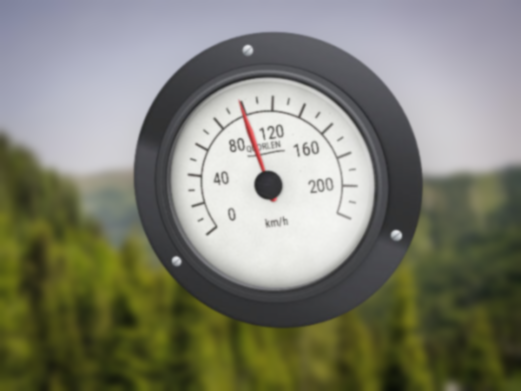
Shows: 100 km/h
